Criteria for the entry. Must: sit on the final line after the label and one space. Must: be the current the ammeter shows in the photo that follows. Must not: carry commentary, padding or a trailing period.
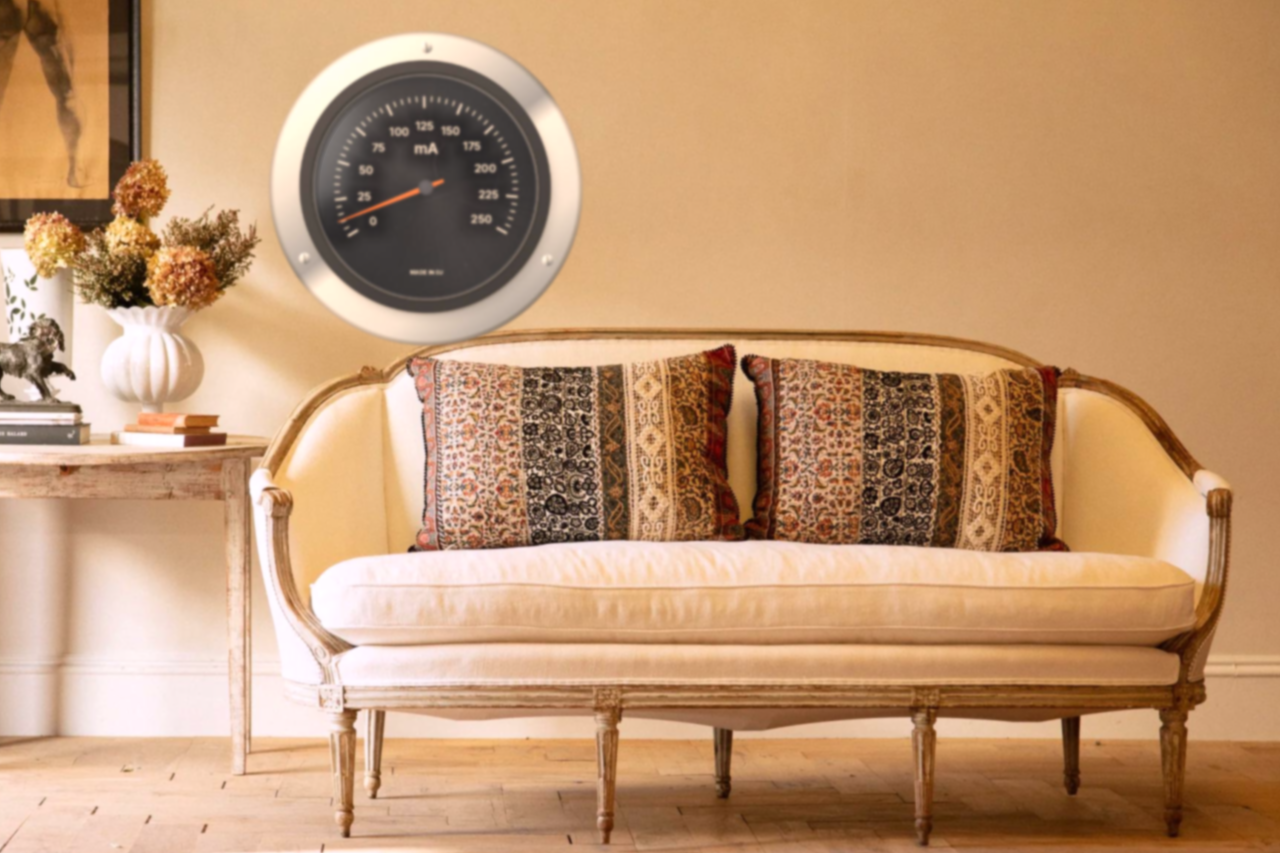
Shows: 10 mA
